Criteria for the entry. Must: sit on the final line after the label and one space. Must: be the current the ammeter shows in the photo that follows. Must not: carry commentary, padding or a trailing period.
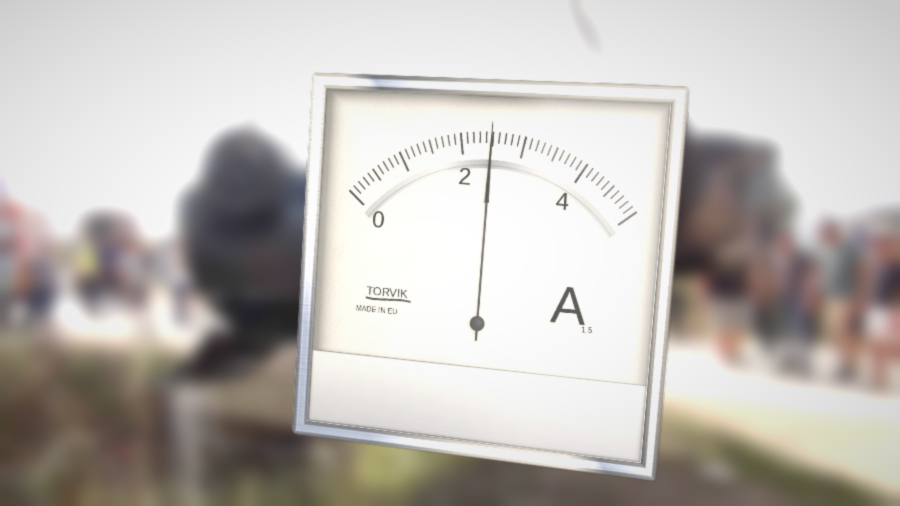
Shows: 2.5 A
